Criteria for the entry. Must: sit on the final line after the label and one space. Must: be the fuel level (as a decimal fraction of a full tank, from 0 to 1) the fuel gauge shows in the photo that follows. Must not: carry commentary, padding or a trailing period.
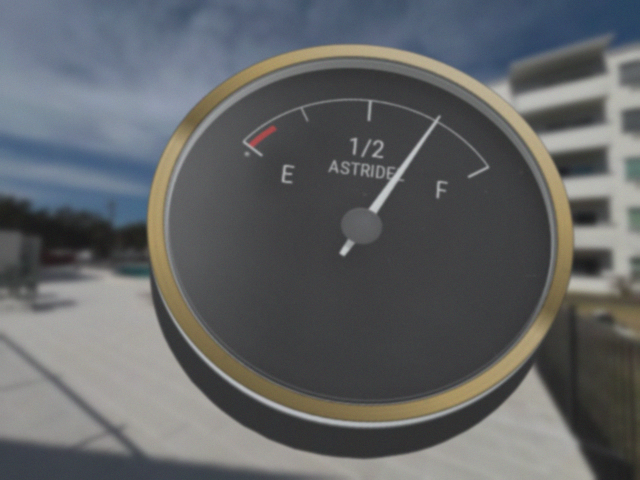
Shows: 0.75
